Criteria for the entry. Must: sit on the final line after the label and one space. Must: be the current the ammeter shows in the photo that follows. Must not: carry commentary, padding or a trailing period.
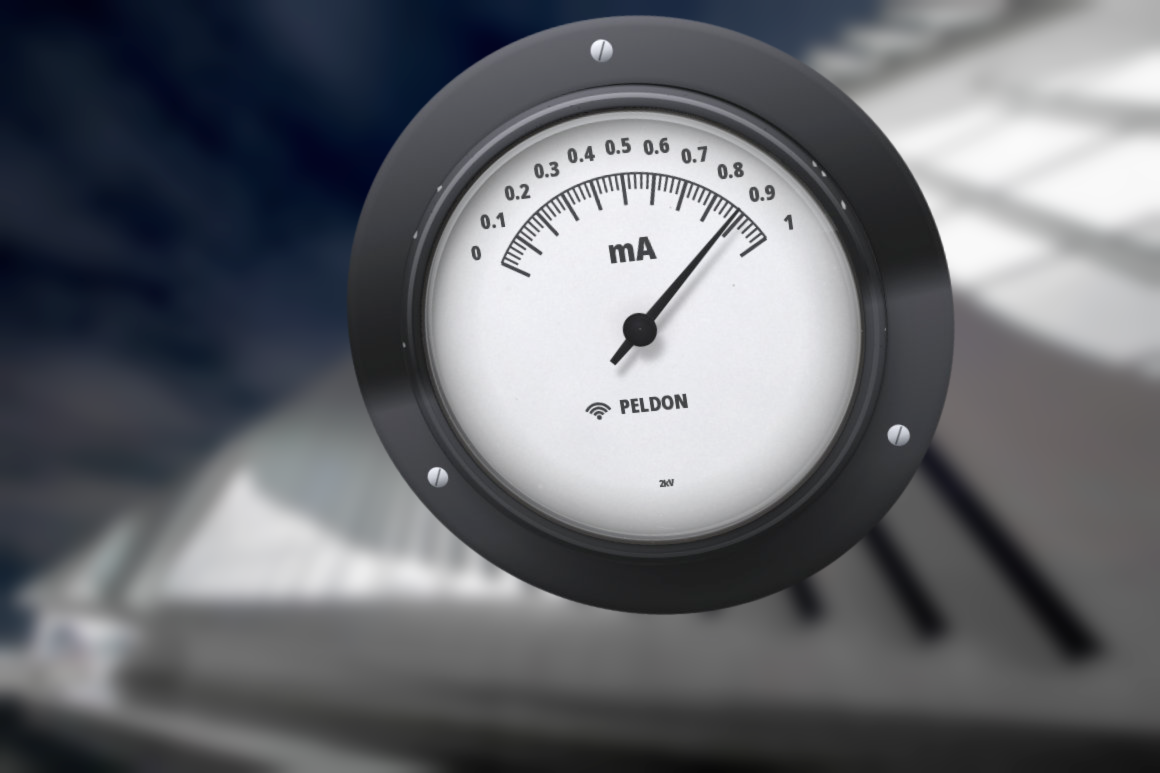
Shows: 0.88 mA
